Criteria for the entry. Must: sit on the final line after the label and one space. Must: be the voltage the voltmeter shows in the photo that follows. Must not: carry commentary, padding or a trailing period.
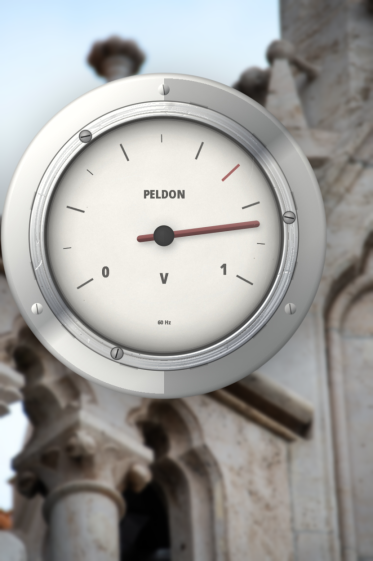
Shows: 0.85 V
